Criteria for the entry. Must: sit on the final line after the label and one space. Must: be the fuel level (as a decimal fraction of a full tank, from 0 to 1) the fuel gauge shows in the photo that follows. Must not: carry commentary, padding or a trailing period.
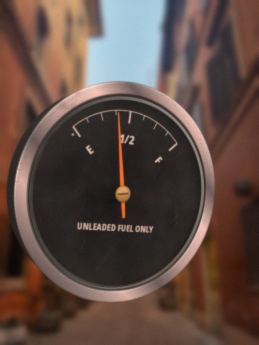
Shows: 0.375
